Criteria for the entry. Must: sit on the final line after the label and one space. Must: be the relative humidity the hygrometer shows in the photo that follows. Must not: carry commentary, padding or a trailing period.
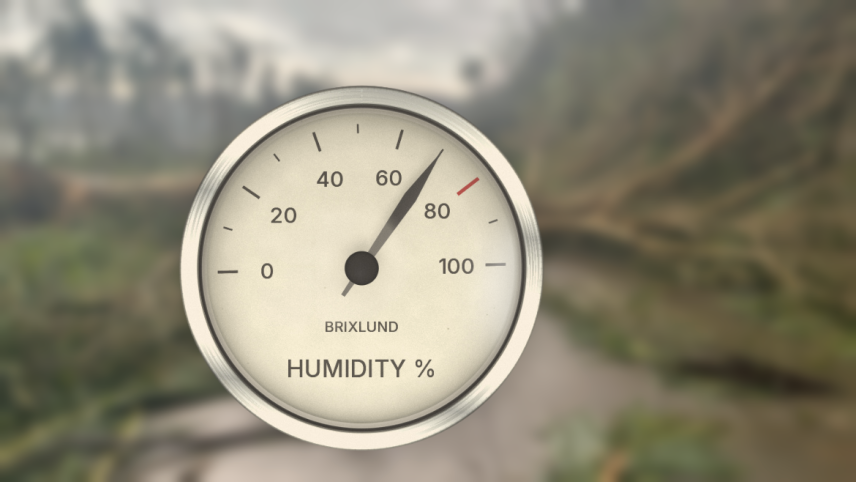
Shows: 70 %
